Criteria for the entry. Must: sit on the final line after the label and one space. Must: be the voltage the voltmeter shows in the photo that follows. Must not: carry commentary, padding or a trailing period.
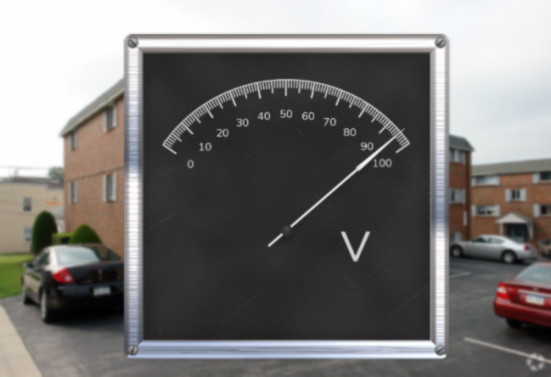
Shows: 95 V
